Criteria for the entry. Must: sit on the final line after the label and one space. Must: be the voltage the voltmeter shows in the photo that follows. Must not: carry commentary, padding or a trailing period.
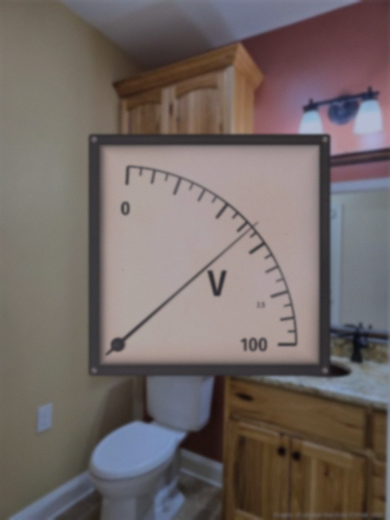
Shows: 52.5 V
